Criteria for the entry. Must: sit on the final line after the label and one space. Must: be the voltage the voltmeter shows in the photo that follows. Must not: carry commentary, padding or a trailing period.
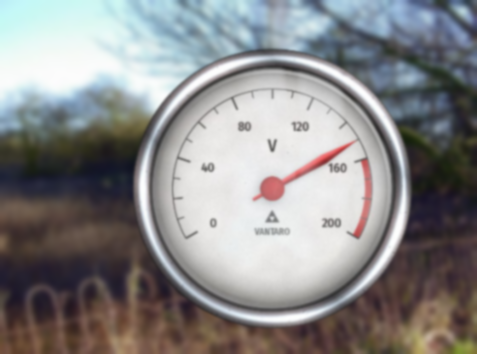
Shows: 150 V
